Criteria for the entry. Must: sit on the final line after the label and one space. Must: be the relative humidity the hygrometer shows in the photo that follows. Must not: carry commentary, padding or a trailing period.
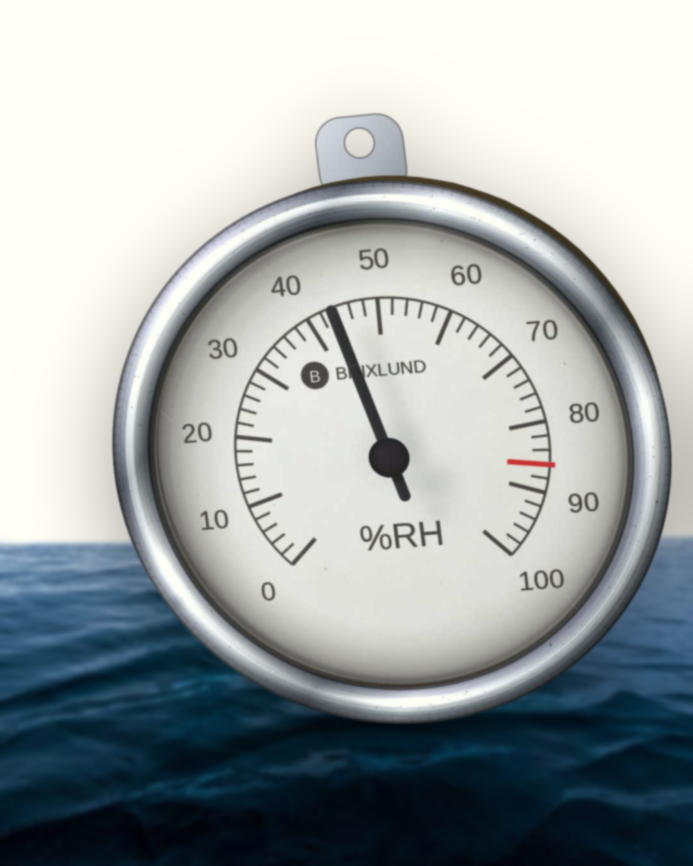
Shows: 44 %
